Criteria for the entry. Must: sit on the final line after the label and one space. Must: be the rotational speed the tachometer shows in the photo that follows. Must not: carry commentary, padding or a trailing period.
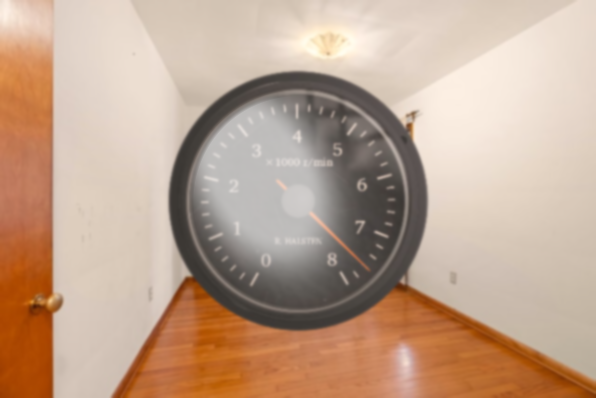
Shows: 7600 rpm
